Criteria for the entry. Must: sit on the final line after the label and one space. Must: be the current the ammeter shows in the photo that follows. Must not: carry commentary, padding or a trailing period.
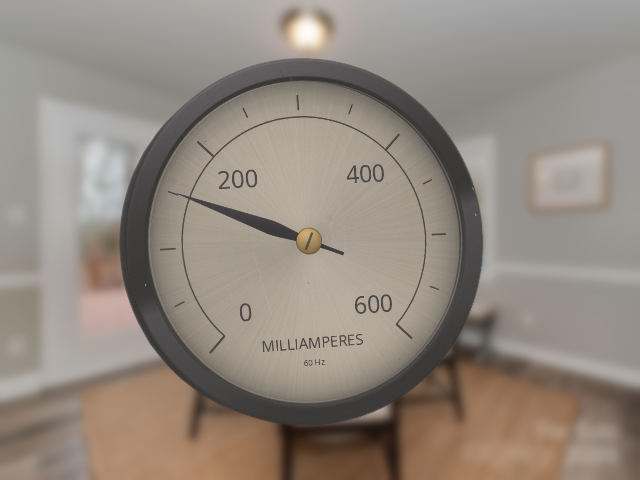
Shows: 150 mA
